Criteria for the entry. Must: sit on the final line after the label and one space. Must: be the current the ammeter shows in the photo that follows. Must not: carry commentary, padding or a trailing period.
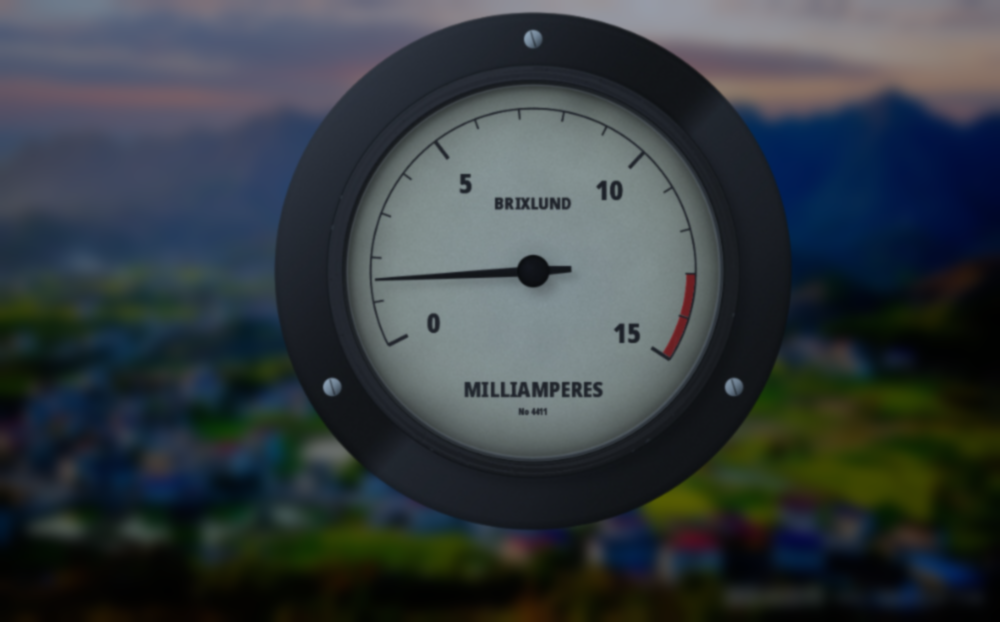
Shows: 1.5 mA
